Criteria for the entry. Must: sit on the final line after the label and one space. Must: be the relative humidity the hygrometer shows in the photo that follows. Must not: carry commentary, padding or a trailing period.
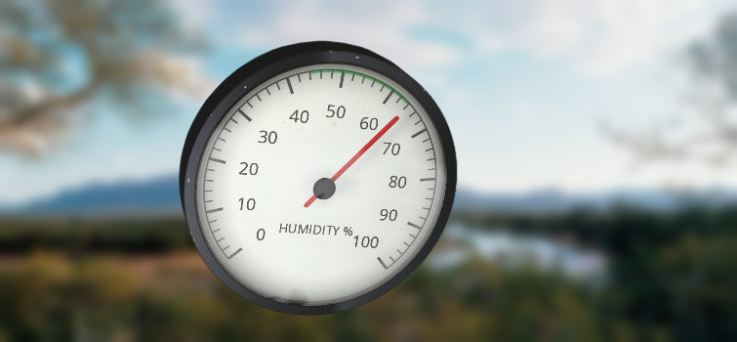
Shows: 64 %
